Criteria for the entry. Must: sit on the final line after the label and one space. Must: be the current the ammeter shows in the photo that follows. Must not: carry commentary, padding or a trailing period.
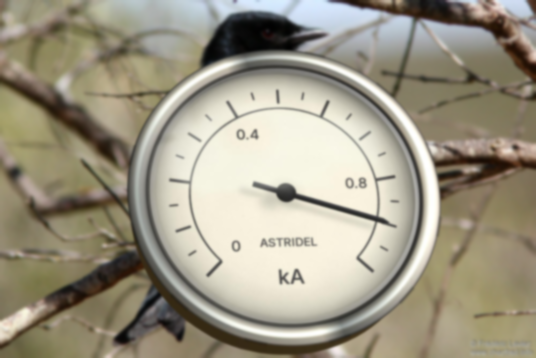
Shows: 0.9 kA
